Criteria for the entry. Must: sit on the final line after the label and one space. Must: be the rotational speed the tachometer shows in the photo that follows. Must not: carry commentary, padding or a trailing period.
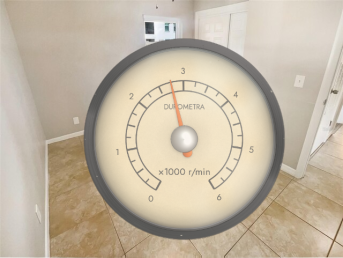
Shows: 2750 rpm
